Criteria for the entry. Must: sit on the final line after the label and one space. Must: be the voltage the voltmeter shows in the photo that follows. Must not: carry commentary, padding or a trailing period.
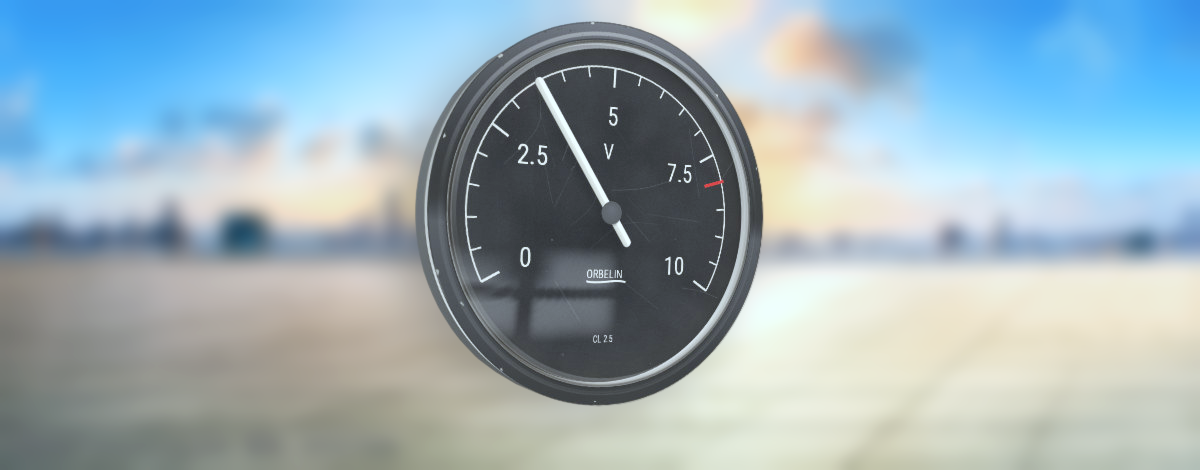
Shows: 3.5 V
